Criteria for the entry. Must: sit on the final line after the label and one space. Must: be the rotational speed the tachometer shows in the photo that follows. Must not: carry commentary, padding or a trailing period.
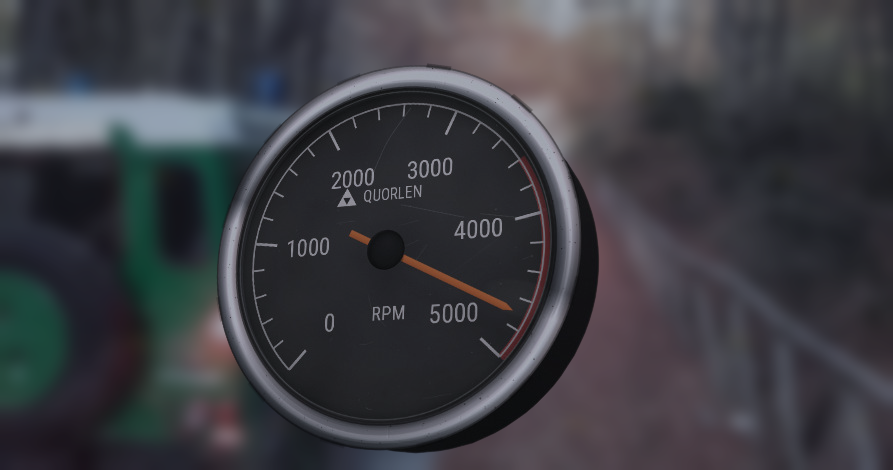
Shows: 4700 rpm
